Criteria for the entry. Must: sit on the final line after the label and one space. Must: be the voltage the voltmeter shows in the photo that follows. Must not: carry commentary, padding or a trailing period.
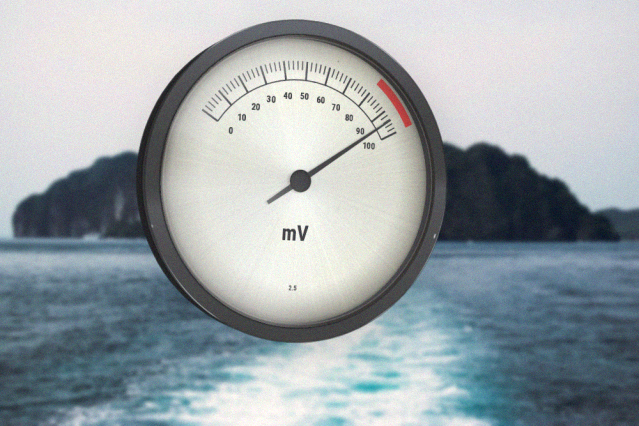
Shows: 94 mV
